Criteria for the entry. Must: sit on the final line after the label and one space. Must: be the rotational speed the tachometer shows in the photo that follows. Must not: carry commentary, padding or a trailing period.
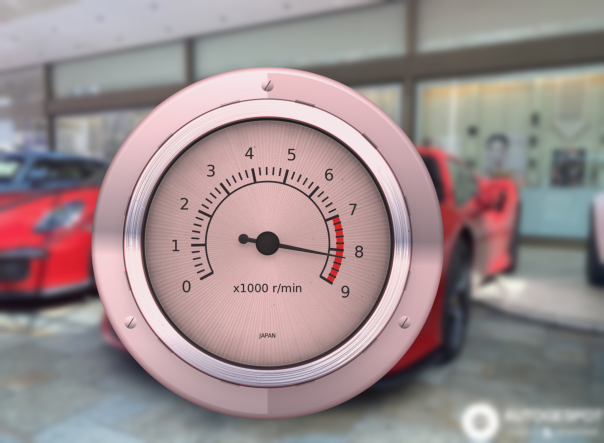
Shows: 8200 rpm
